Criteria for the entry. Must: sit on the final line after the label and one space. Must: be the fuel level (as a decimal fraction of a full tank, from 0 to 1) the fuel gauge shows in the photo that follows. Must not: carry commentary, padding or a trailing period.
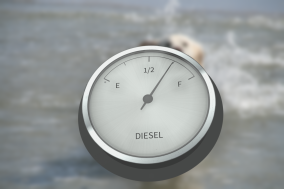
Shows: 0.75
